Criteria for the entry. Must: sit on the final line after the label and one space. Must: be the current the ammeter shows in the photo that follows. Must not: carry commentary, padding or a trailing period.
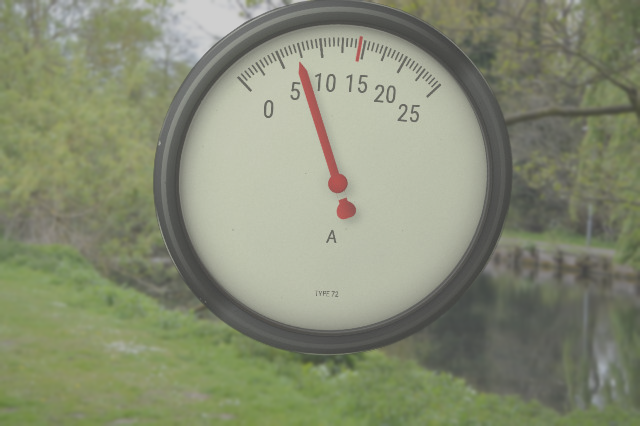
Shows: 7 A
